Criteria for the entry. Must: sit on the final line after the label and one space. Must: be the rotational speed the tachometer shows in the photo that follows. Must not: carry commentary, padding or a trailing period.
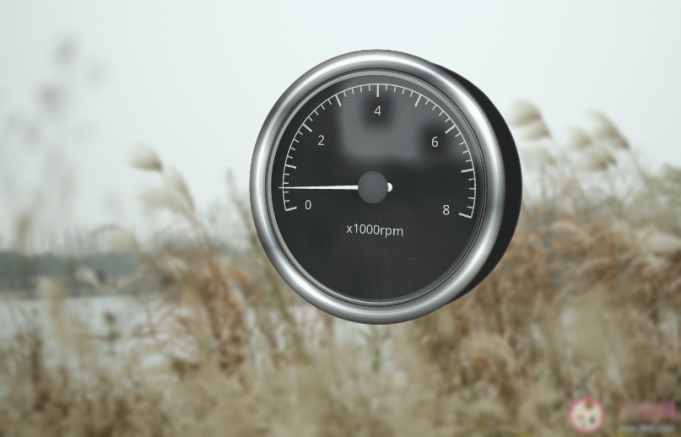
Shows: 500 rpm
